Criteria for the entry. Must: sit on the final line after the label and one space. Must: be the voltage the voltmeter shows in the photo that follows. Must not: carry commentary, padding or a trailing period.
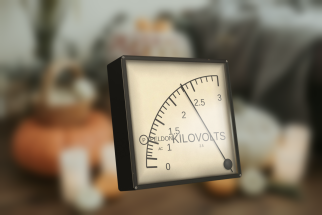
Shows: 2.3 kV
